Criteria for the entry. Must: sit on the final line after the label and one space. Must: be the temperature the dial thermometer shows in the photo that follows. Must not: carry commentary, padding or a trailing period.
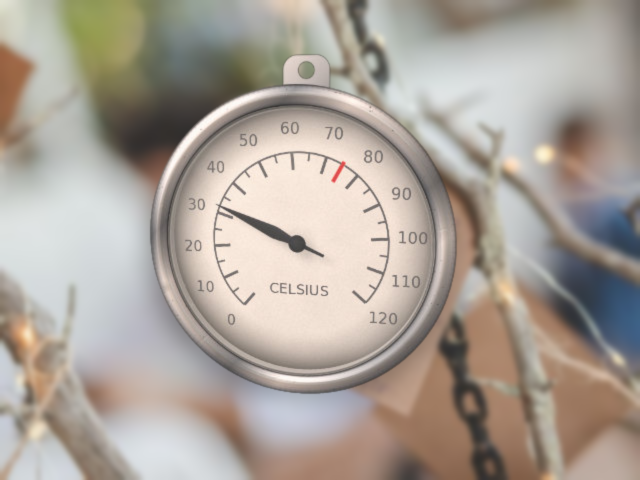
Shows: 32.5 °C
